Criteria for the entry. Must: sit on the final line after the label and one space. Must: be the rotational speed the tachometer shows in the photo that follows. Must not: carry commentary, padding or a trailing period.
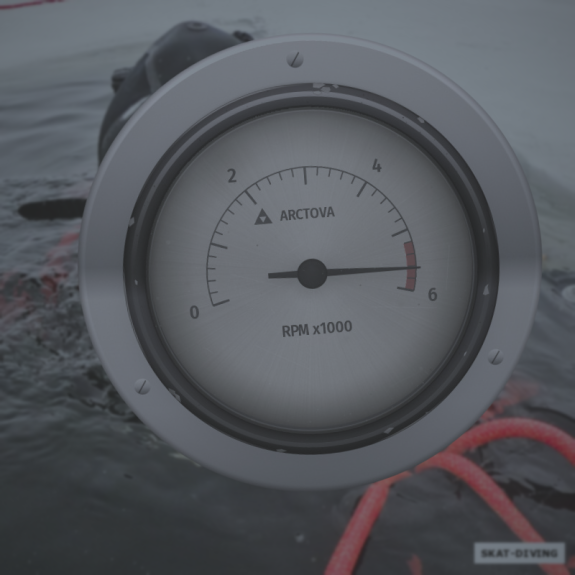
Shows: 5600 rpm
